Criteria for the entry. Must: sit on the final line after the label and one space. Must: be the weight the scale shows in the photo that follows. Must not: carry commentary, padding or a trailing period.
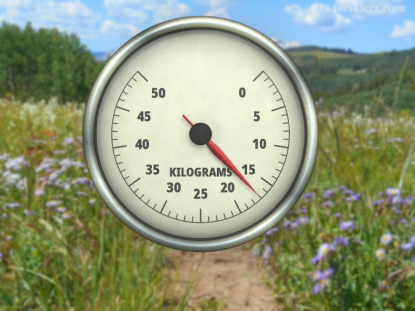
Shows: 17 kg
